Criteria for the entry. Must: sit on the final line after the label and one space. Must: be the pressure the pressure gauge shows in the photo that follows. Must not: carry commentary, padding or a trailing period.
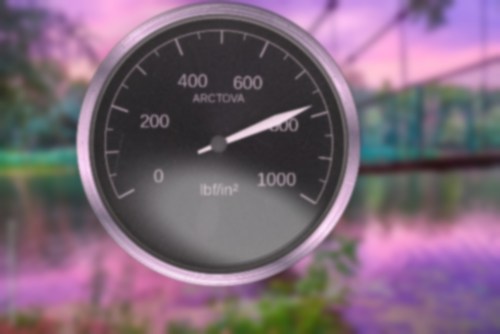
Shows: 775 psi
